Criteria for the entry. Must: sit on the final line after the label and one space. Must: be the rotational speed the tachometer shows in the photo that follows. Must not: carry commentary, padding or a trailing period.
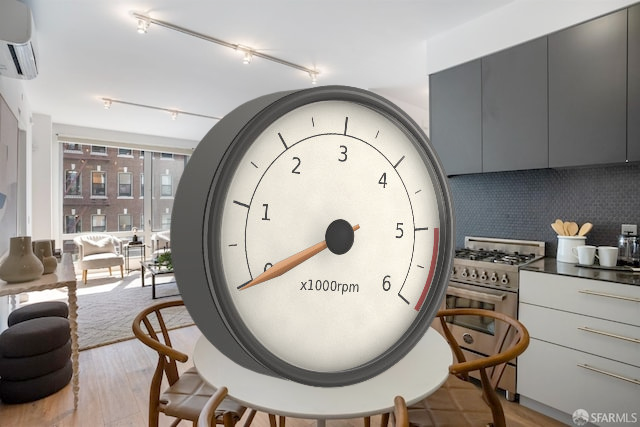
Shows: 0 rpm
